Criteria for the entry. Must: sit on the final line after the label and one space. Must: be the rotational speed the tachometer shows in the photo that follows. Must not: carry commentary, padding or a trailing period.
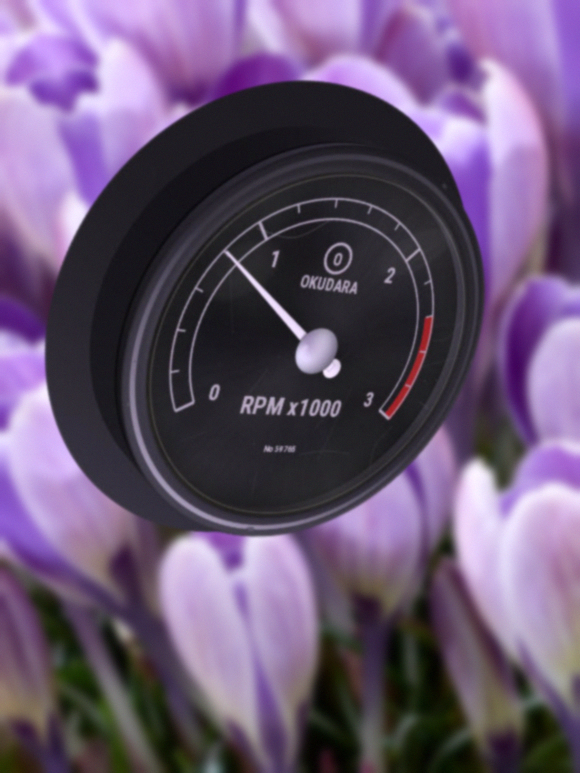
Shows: 800 rpm
